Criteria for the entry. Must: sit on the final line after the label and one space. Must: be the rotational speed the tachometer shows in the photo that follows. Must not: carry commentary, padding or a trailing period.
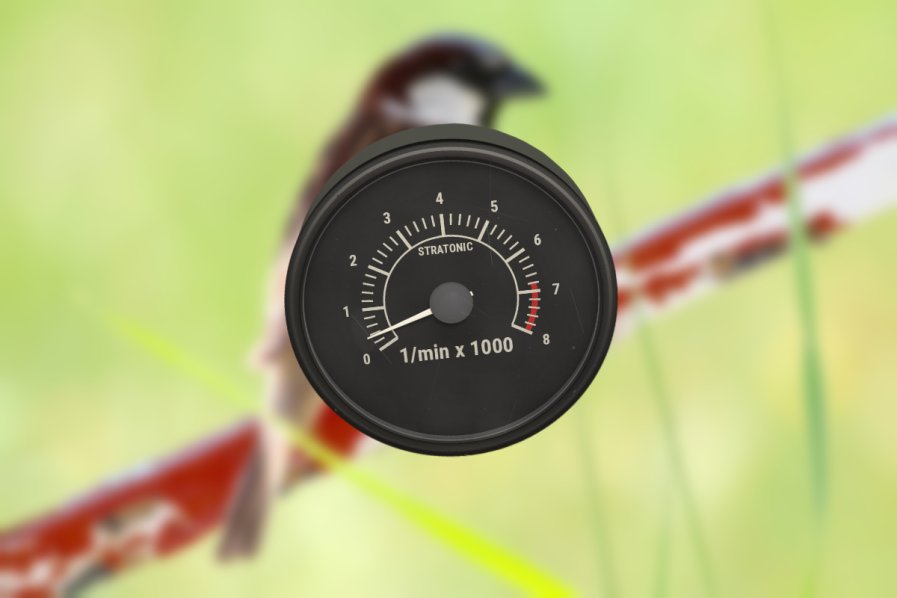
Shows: 400 rpm
